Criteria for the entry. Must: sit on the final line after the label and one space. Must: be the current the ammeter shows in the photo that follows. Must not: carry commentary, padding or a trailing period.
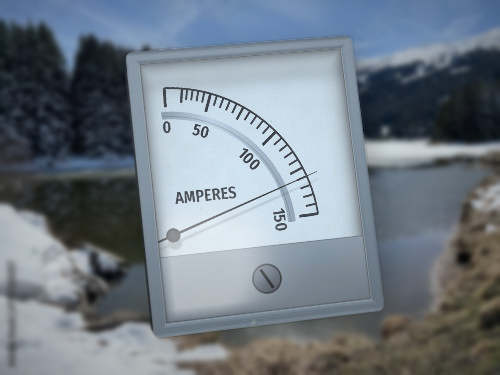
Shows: 130 A
